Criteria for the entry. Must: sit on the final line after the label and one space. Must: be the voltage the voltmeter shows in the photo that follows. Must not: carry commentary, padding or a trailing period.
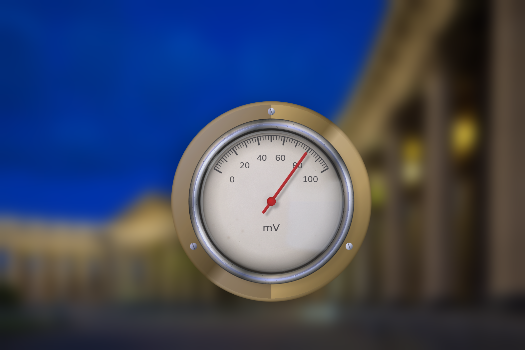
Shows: 80 mV
